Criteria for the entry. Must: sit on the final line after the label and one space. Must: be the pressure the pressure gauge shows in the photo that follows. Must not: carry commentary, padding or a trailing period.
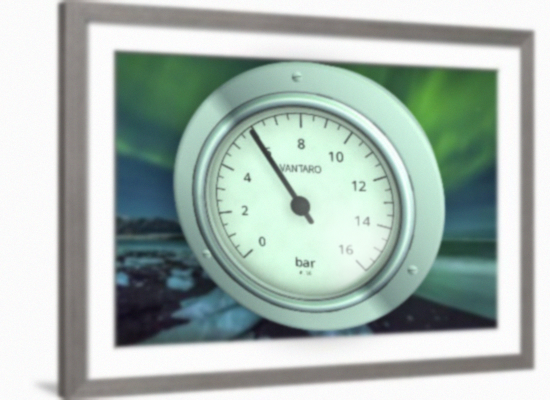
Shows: 6 bar
